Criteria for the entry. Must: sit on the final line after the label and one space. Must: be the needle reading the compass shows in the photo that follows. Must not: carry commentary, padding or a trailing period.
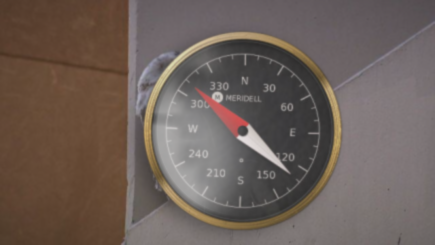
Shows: 310 °
